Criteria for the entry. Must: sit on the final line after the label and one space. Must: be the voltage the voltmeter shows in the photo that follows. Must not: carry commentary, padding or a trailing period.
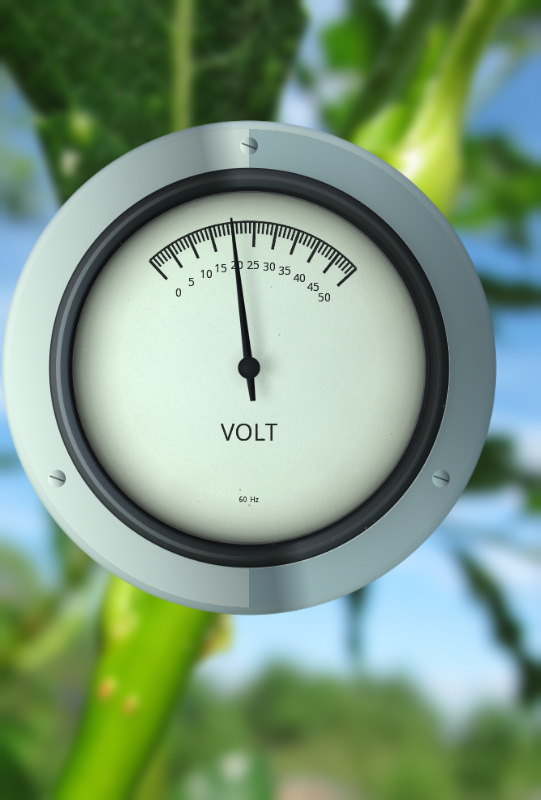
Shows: 20 V
